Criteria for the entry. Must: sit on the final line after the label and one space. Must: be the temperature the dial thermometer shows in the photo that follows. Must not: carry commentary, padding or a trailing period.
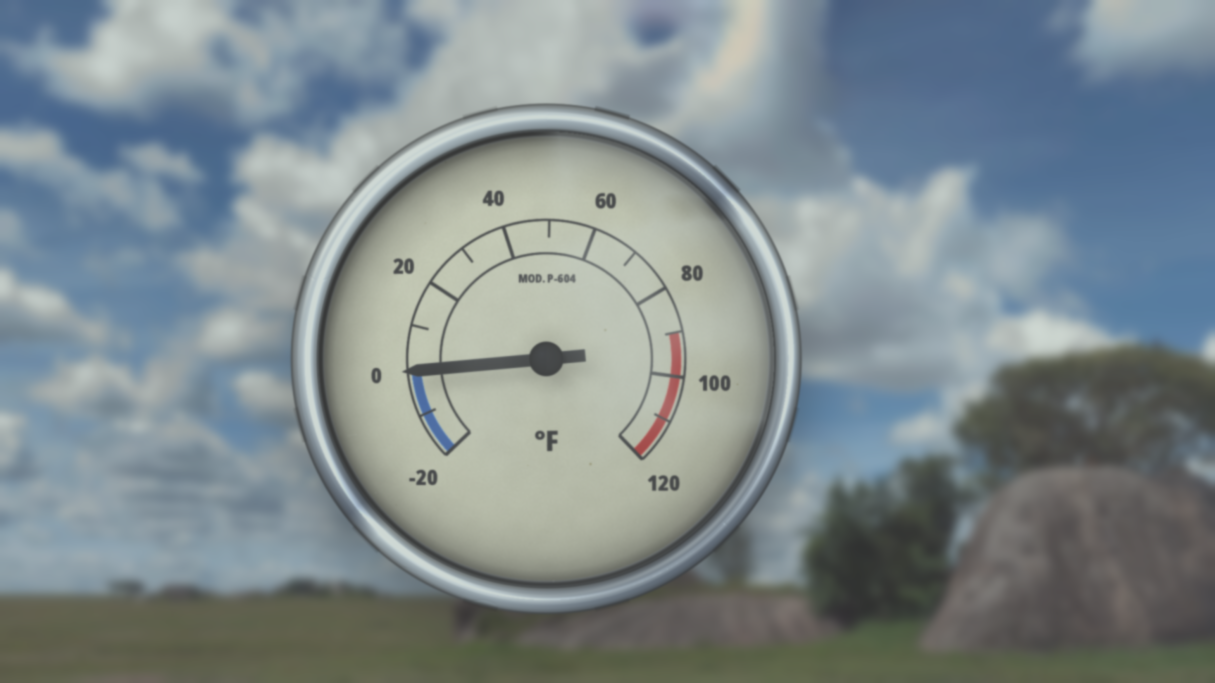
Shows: 0 °F
